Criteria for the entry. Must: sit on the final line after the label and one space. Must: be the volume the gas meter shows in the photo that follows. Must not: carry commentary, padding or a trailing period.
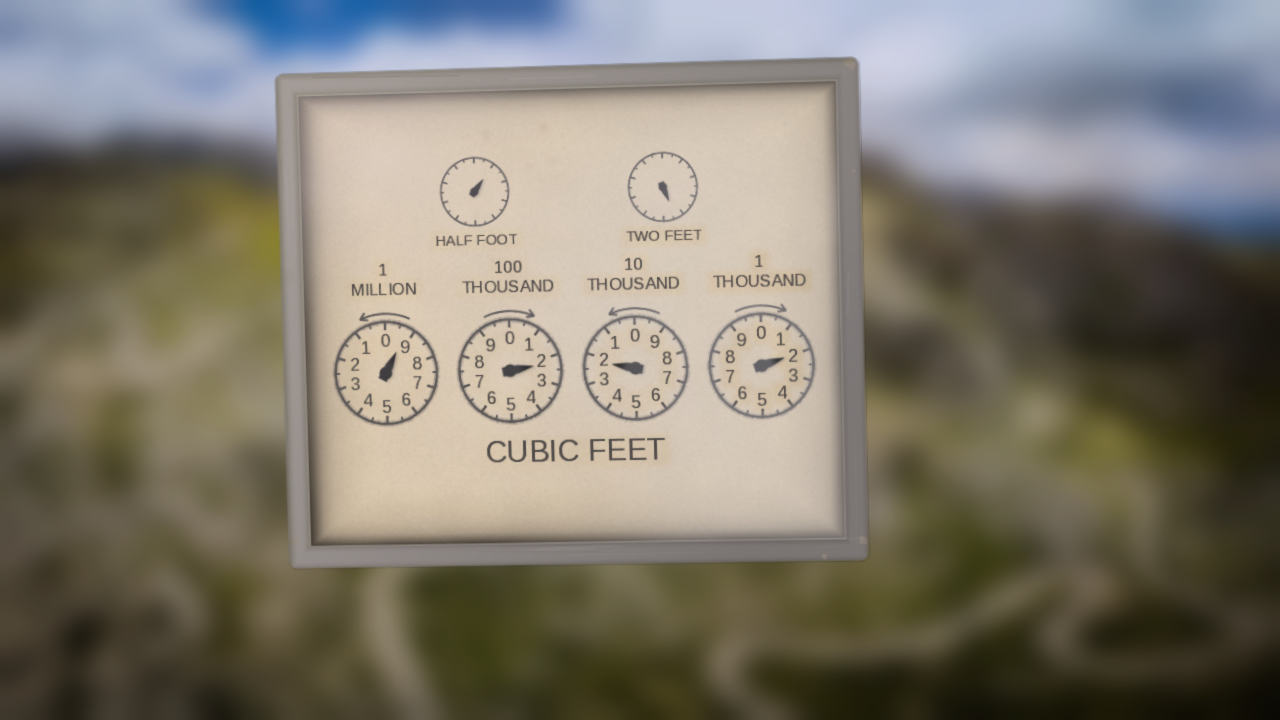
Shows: 922200 ft³
